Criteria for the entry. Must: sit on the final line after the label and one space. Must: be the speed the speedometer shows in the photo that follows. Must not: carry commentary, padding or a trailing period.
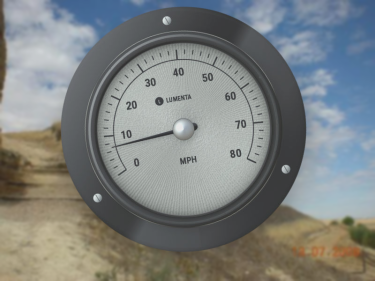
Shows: 7 mph
